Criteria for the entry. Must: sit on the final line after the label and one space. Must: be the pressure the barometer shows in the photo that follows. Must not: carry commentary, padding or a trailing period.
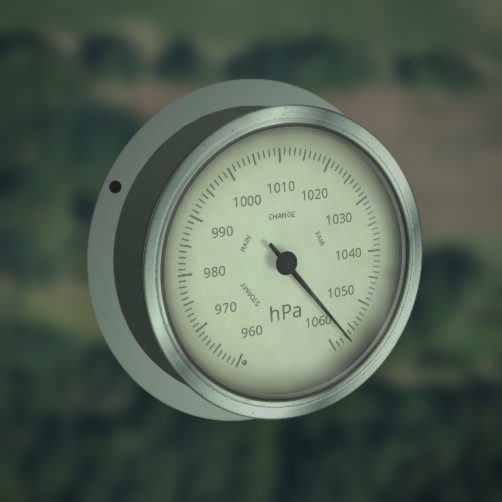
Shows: 1057 hPa
